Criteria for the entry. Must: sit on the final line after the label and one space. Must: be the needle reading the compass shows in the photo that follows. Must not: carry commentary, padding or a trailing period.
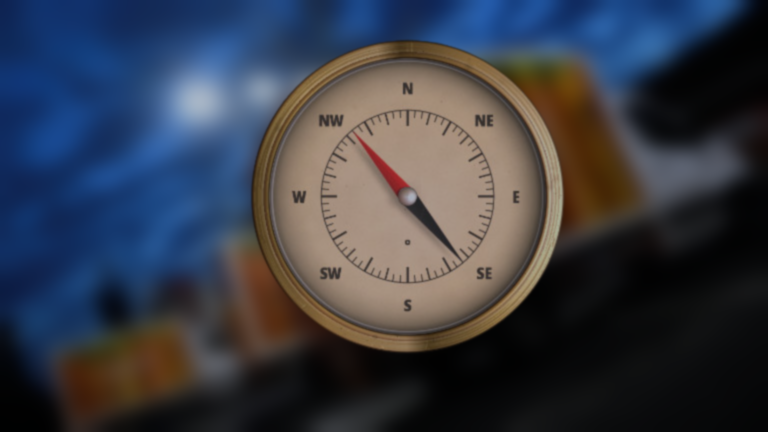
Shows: 320 °
